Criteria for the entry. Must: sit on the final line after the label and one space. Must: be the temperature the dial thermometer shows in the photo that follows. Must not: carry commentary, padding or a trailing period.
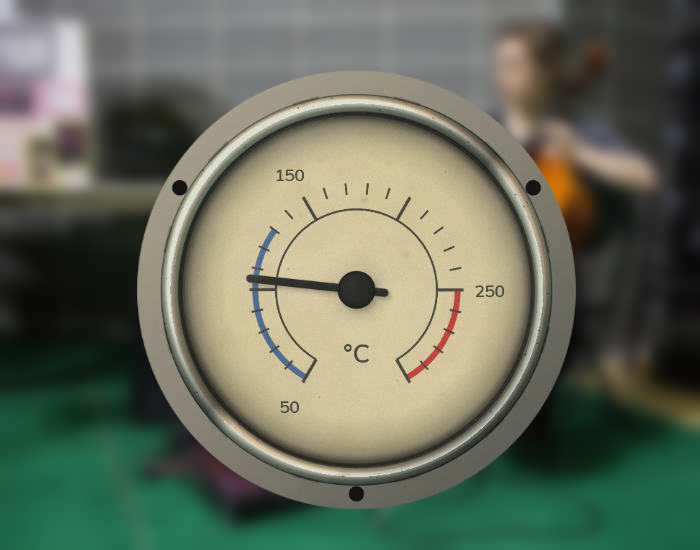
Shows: 105 °C
